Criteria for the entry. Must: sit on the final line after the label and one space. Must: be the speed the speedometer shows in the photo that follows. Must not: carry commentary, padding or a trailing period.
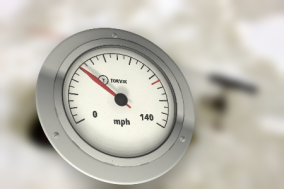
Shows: 40 mph
